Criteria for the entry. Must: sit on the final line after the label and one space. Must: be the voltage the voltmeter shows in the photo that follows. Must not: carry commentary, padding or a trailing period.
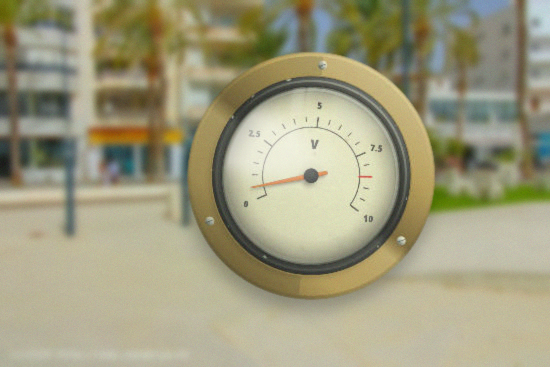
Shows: 0.5 V
